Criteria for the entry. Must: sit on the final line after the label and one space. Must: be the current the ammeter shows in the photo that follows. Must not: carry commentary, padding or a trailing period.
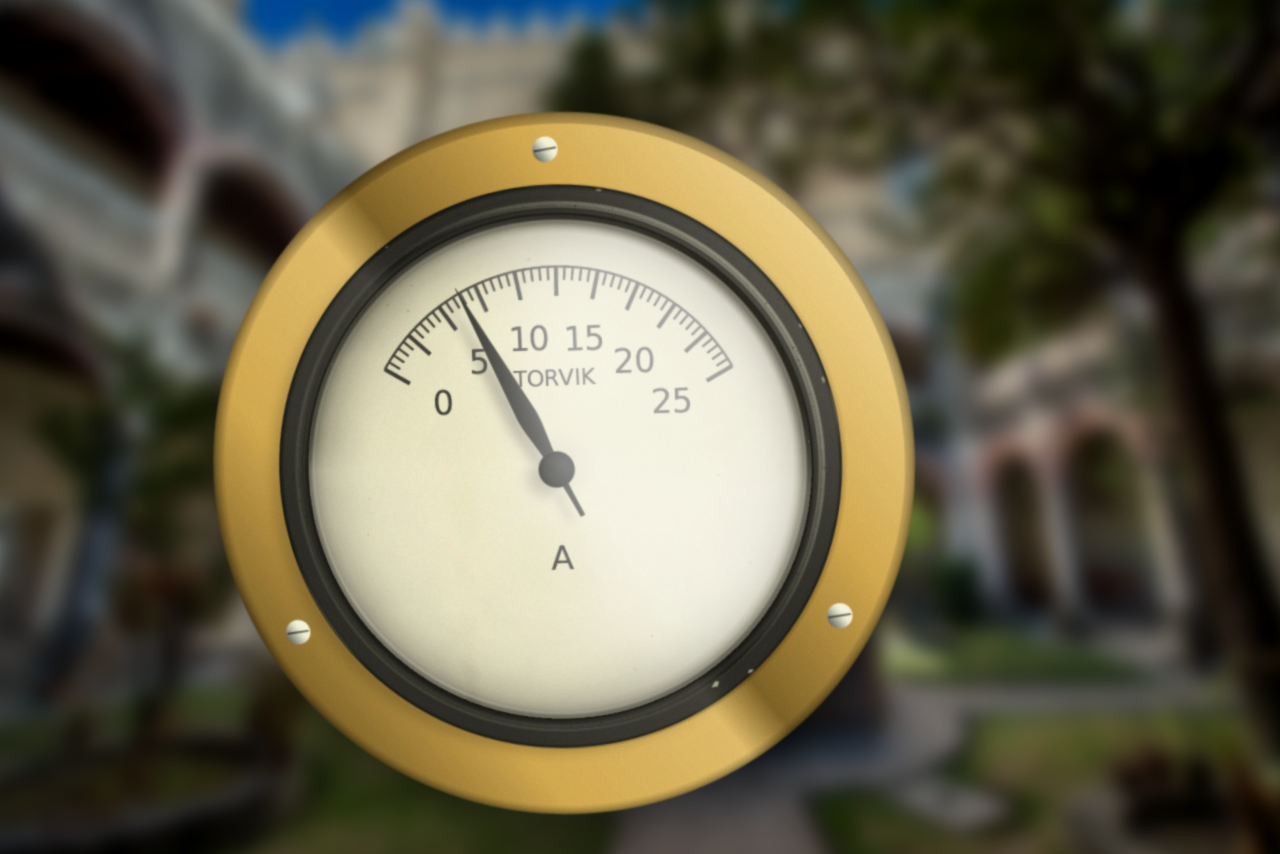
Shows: 6.5 A
